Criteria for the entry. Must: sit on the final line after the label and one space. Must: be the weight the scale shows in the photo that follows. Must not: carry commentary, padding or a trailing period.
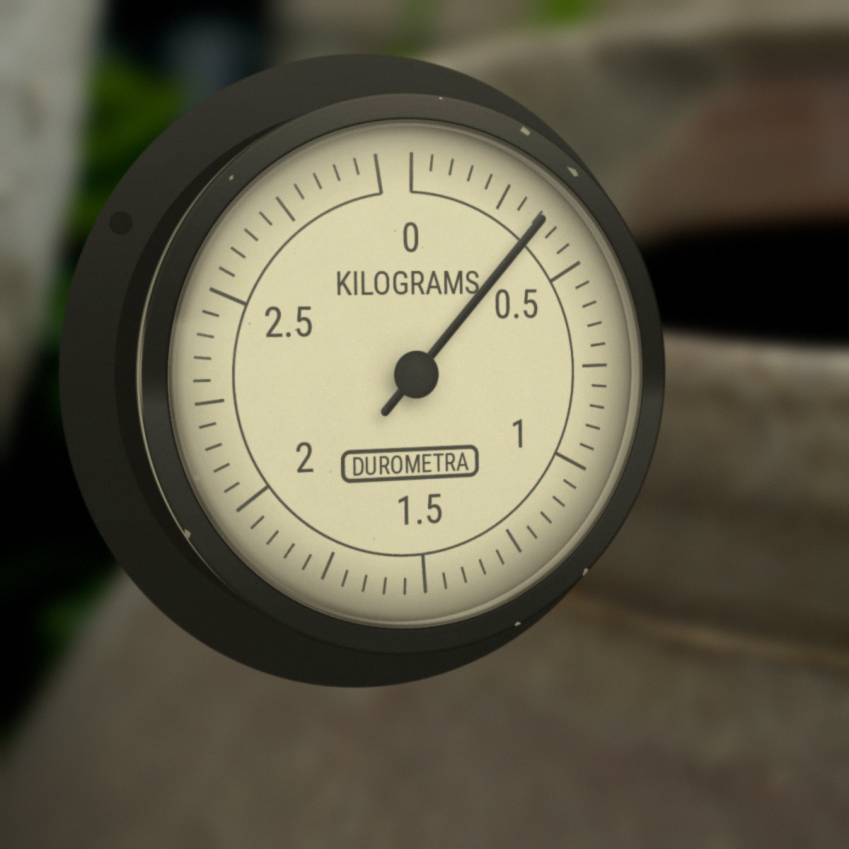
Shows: 0.35 kg
